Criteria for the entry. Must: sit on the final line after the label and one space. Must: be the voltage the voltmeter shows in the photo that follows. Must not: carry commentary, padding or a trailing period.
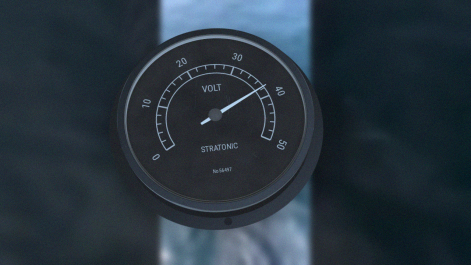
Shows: 38 V
